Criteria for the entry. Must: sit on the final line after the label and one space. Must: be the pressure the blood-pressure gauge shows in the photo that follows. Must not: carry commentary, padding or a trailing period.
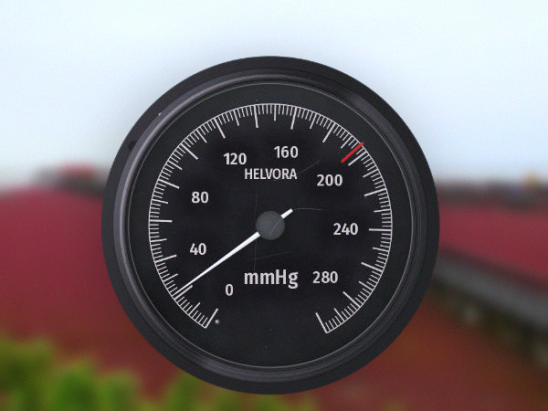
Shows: 22 mmHg
